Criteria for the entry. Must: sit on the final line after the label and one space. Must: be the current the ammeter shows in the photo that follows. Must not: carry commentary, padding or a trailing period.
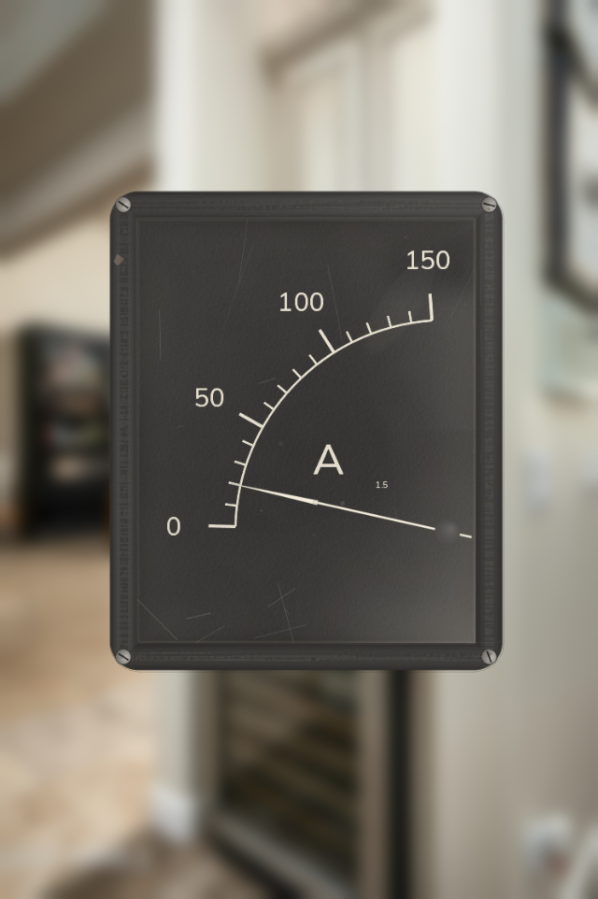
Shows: 20 A
